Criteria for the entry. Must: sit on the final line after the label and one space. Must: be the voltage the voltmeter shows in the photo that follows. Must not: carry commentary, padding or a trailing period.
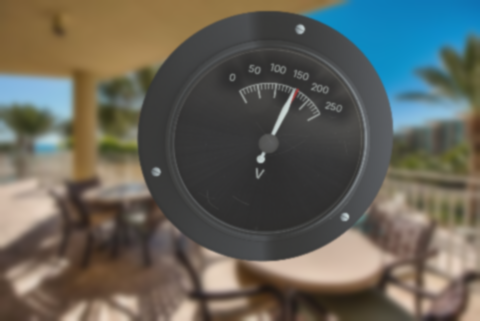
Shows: 150 V
